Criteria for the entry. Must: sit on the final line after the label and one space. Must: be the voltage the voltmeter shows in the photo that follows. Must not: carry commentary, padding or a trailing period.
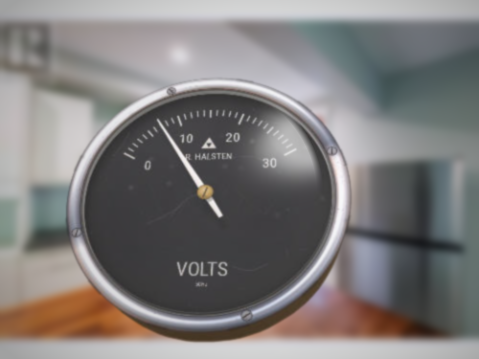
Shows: 7 V
